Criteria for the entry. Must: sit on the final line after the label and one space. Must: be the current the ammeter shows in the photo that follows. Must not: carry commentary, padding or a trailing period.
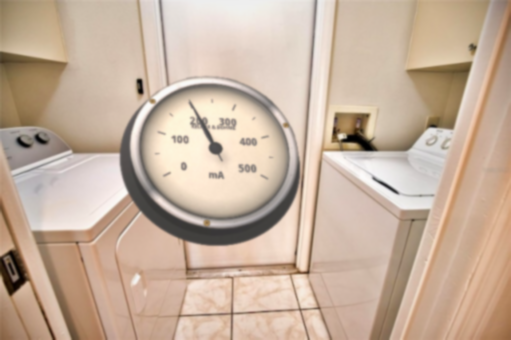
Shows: 200 mA
